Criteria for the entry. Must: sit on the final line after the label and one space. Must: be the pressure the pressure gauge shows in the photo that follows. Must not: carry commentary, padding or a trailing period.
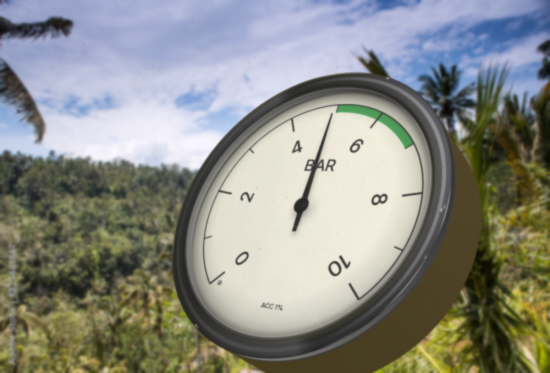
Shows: 5 bar
